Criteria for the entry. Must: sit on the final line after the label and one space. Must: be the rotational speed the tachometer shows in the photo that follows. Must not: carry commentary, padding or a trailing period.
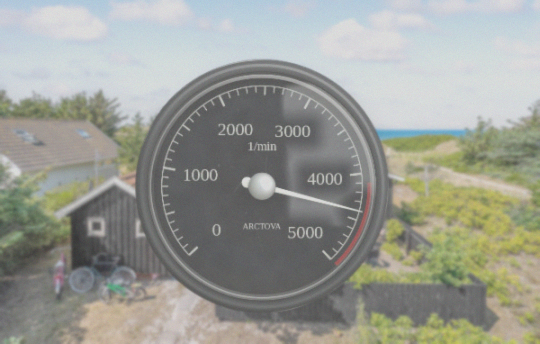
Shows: 4400 rpm
